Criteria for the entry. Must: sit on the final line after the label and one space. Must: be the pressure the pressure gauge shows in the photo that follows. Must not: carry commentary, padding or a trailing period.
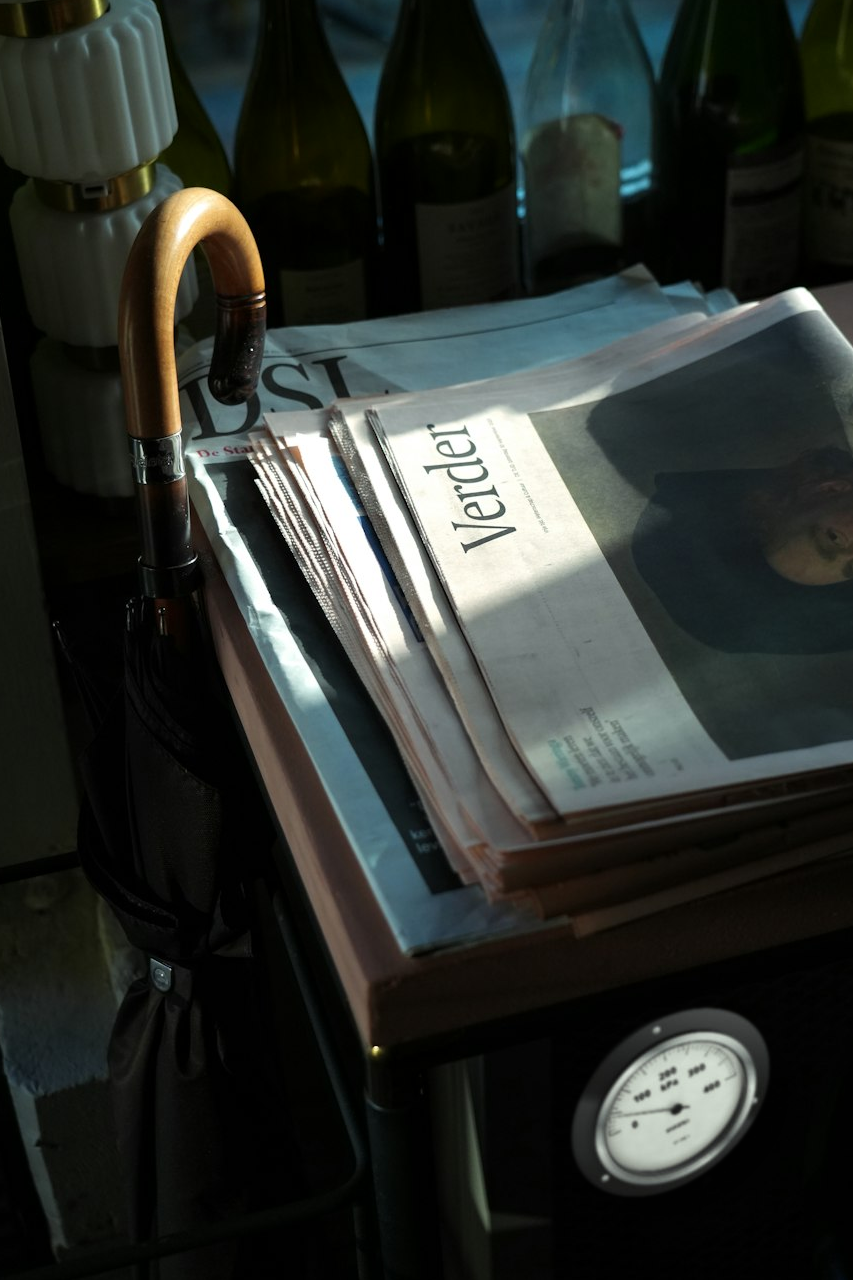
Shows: 50 kPa
